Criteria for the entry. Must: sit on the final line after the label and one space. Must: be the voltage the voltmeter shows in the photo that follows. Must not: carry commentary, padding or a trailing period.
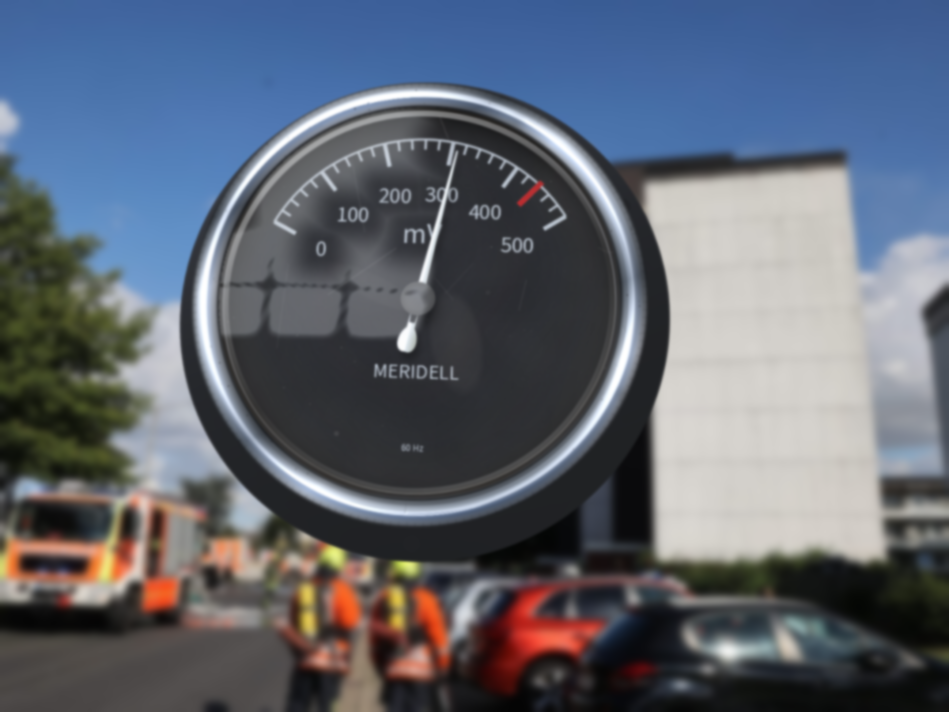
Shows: 310 mV
